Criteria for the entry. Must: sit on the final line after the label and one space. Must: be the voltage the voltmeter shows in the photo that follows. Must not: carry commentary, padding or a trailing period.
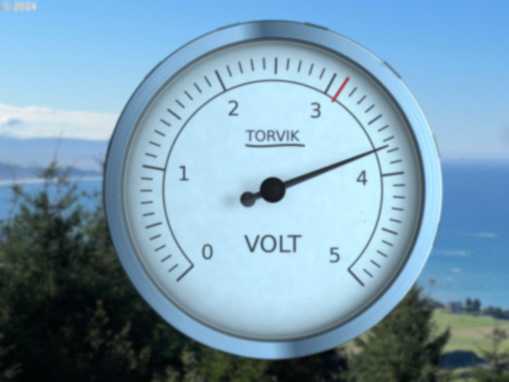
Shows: 3.75 V
